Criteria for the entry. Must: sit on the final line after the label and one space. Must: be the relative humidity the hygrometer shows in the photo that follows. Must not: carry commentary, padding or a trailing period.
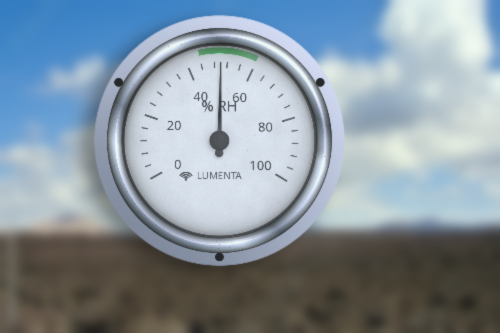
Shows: 50 %
